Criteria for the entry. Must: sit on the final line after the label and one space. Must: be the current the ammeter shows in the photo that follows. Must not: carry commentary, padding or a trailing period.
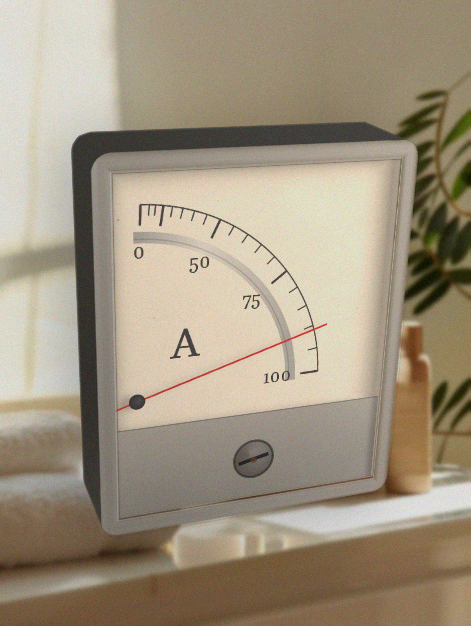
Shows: 90 A
